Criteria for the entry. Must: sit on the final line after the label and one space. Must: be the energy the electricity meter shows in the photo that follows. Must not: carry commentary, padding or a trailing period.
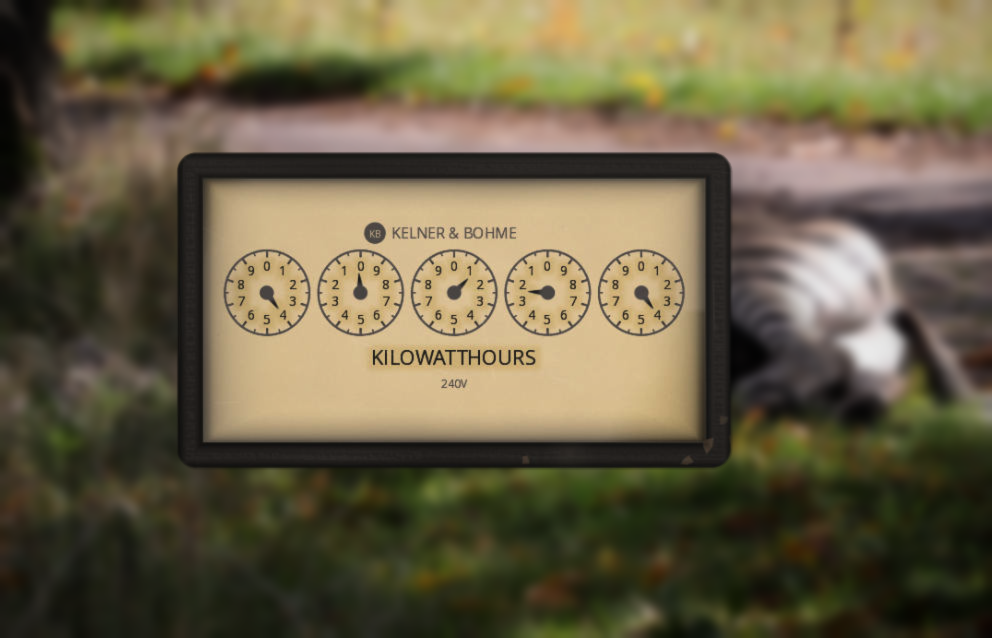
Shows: 40124 kWh
